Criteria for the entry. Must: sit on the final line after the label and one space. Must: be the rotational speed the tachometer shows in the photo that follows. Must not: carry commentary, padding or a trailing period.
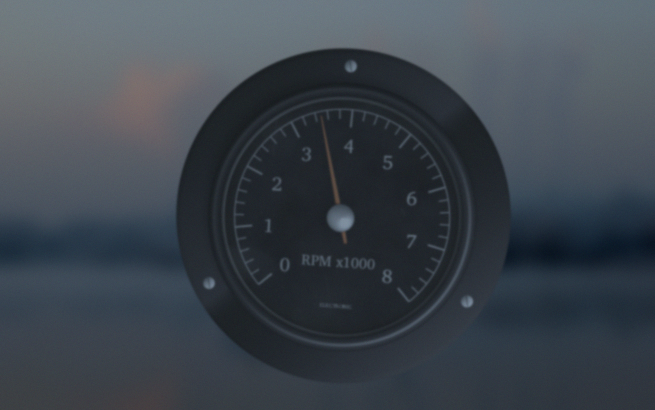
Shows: 3500 rpm
